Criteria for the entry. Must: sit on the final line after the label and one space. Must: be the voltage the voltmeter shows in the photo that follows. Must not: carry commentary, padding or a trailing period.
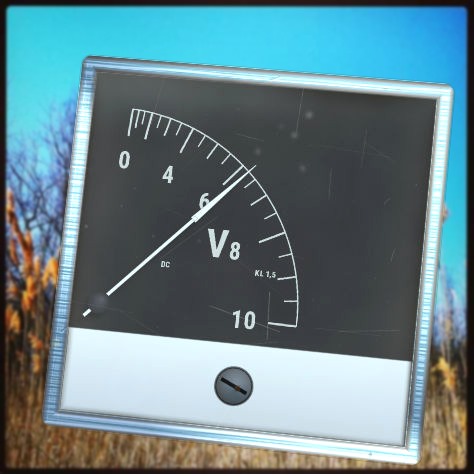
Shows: 6.25 V
